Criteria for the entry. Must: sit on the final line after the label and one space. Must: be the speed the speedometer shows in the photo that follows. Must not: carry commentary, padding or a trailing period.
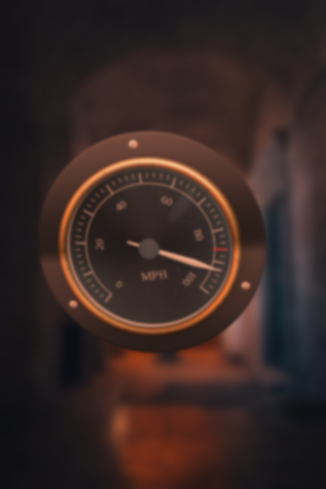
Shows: 92 mph
